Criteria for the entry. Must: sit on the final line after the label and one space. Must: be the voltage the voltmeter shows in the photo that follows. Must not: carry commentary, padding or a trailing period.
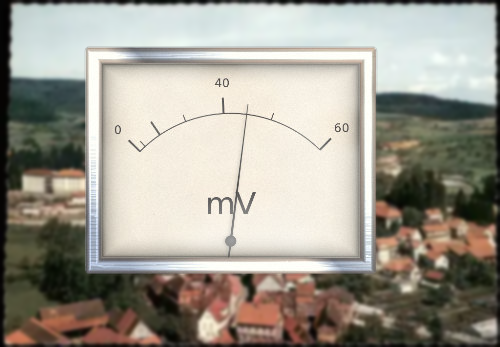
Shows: 45 mV
